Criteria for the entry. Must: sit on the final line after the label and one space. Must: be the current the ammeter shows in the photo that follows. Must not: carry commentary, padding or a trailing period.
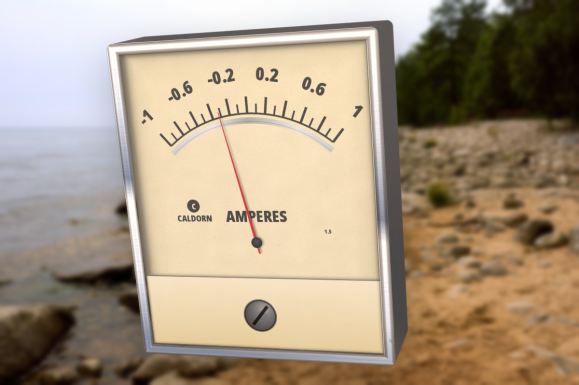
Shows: -0.3 A
